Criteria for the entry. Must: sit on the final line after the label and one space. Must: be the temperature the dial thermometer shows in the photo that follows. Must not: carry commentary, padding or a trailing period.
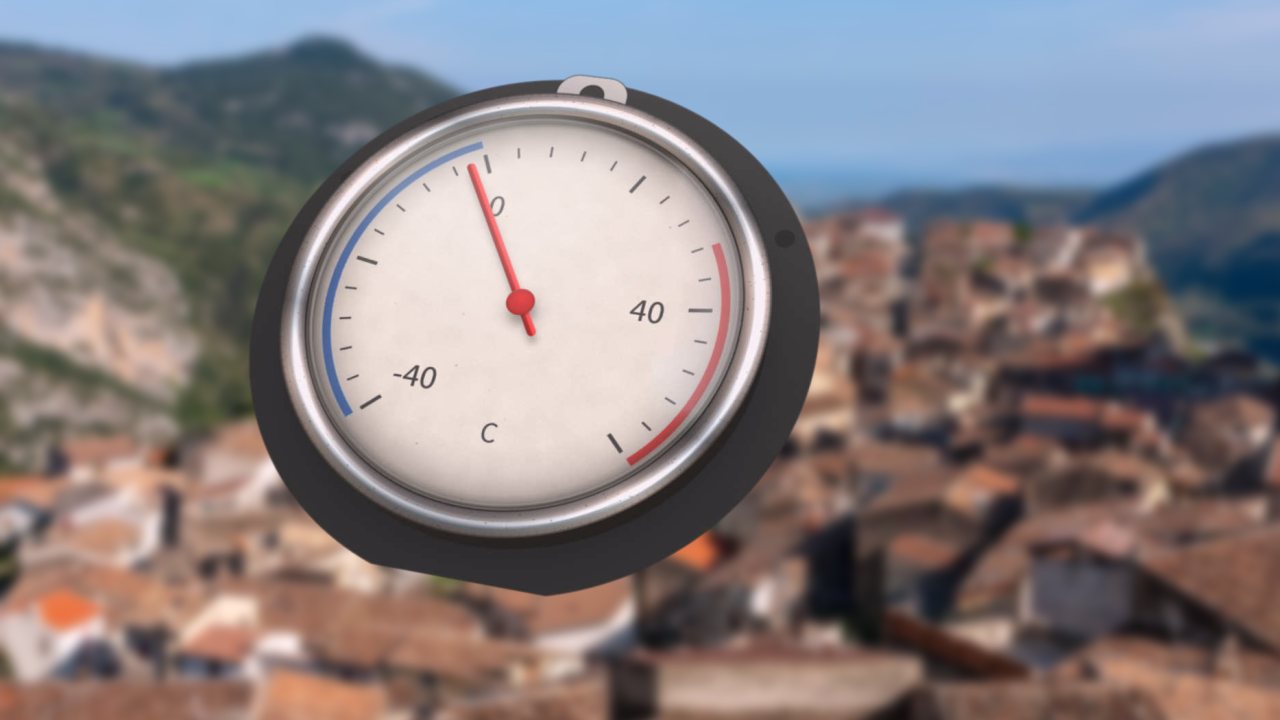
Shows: -2 °C
